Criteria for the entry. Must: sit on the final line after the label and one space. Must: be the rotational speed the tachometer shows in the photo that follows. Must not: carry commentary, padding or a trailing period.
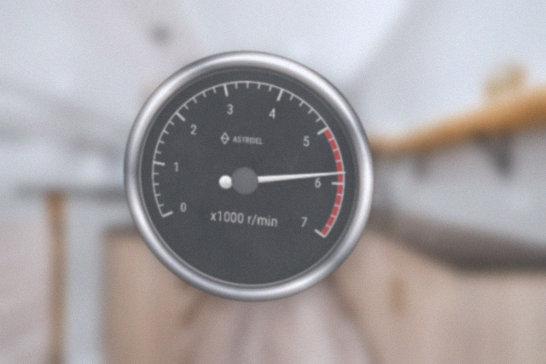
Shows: 5800 rpm
